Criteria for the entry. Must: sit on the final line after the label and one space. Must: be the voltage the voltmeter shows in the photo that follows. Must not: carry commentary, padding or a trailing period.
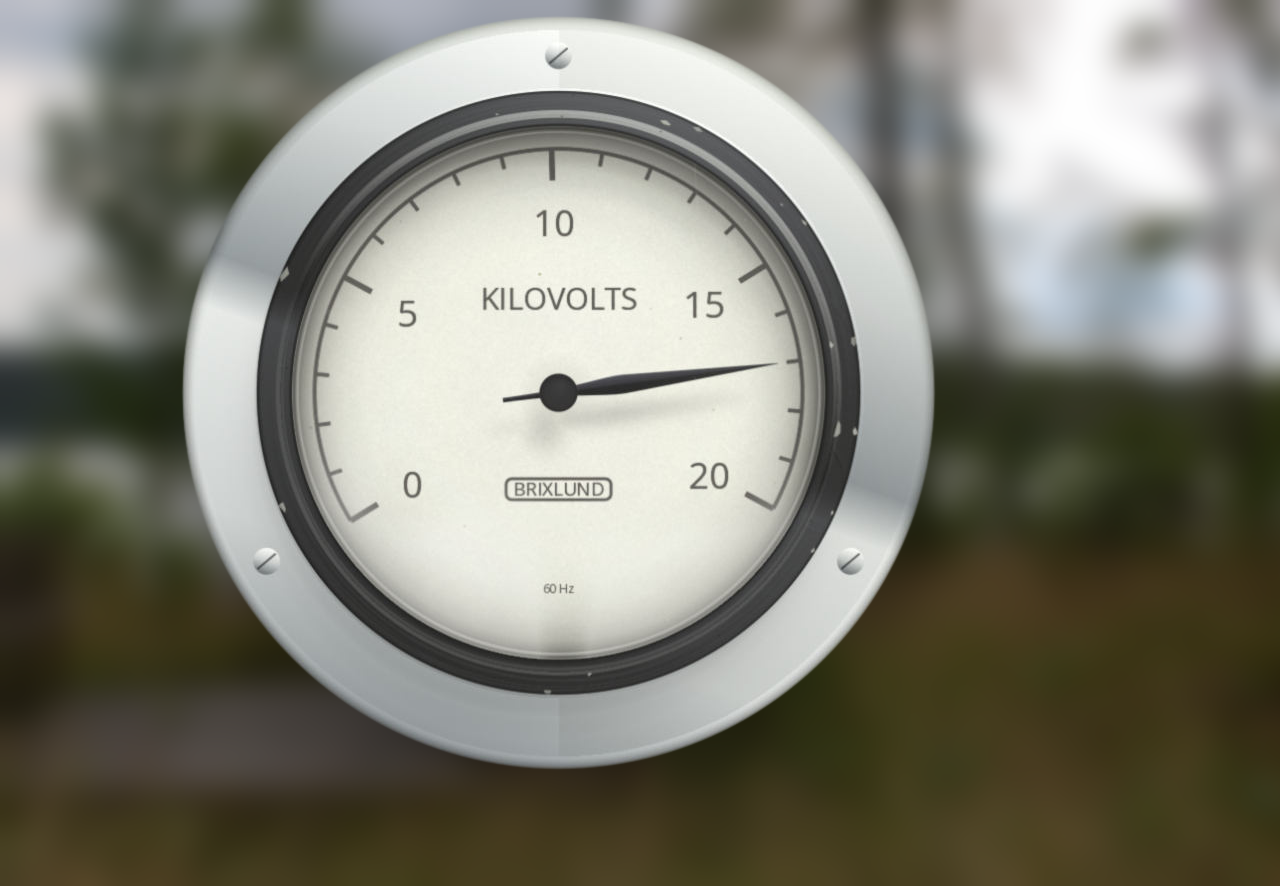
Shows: 17 kV
